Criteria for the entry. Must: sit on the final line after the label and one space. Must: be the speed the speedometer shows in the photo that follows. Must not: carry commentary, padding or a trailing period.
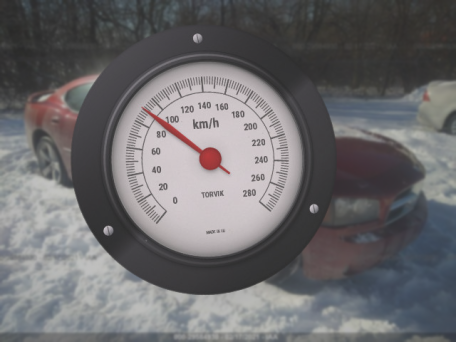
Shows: 90 km/h
